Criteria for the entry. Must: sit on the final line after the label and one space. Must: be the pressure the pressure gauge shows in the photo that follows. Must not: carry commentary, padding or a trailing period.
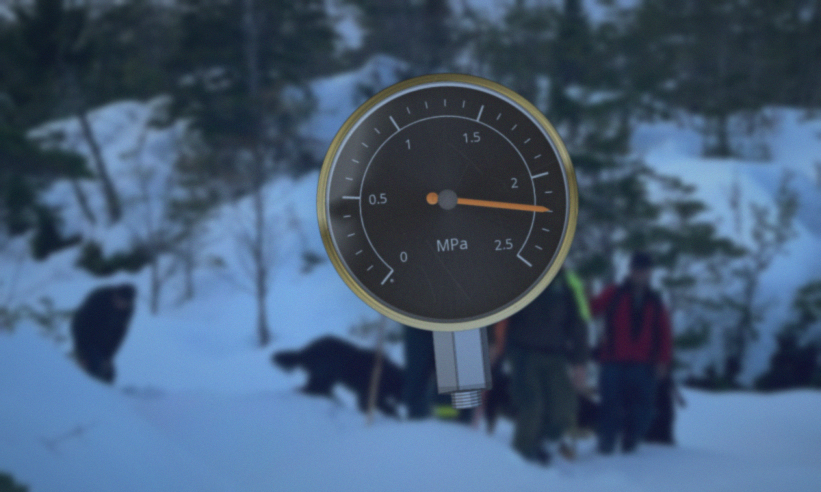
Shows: 2.2 MPa
